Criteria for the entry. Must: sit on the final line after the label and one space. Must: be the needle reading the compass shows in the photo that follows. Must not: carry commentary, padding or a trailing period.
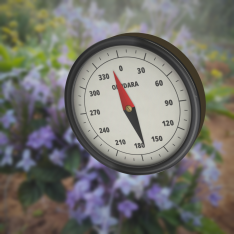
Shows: 350 °
